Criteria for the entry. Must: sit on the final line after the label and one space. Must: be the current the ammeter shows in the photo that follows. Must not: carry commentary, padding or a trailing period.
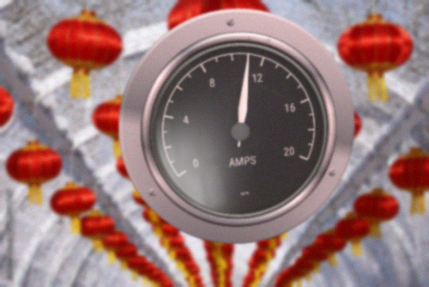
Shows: 11 A
